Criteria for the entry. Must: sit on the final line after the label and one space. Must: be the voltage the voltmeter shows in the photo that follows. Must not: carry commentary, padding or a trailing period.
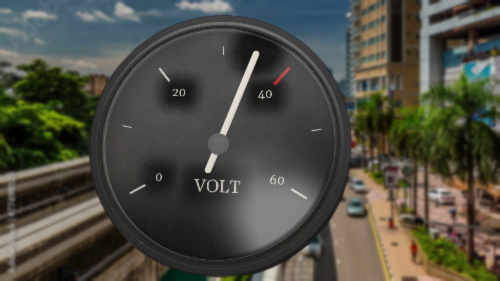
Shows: 35 V
